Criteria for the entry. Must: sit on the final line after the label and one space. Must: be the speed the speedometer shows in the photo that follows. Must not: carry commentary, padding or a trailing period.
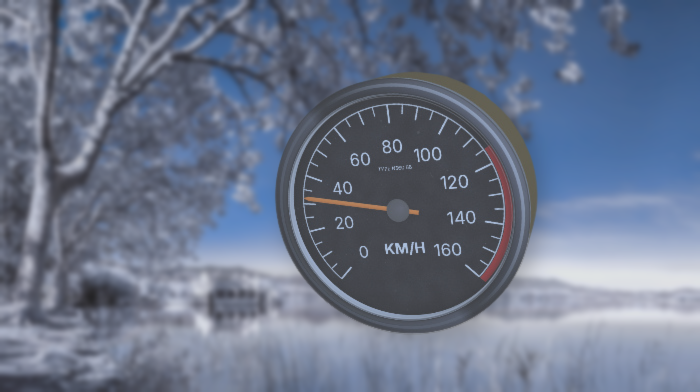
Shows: 32.5 km/h
